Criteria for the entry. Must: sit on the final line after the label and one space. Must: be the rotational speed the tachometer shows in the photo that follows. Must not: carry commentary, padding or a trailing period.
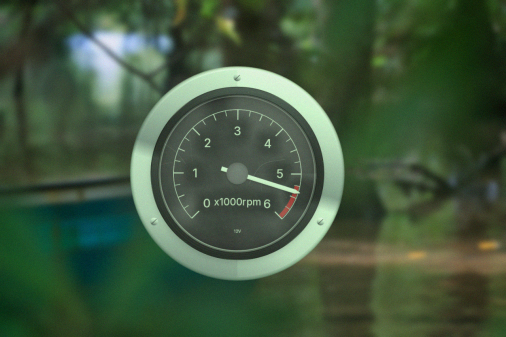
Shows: 5375 rpm
